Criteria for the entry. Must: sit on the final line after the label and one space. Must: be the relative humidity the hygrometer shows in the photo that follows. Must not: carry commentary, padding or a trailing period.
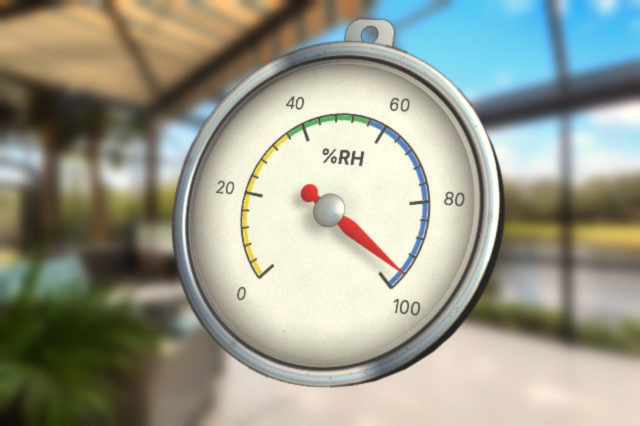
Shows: 96 %
